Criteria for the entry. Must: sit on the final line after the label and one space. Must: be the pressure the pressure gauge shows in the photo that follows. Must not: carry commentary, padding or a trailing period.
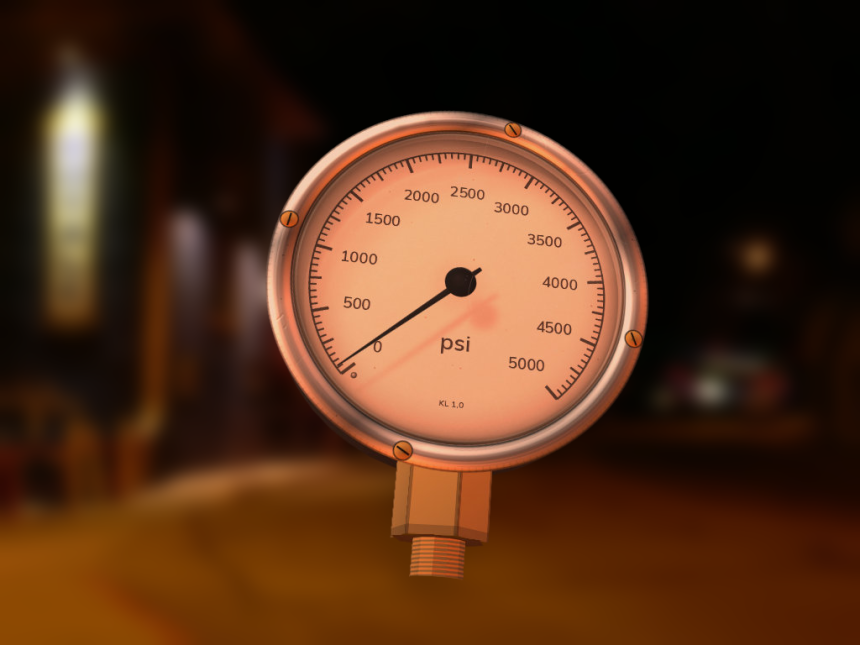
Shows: 50 psi
